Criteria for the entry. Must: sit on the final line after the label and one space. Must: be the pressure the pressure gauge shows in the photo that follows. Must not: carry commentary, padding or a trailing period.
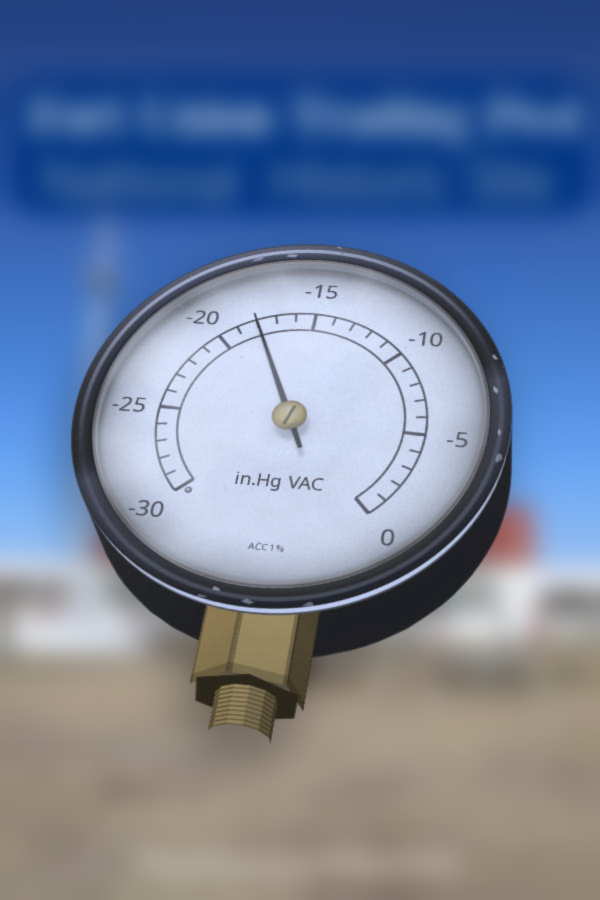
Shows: -18 inHg
